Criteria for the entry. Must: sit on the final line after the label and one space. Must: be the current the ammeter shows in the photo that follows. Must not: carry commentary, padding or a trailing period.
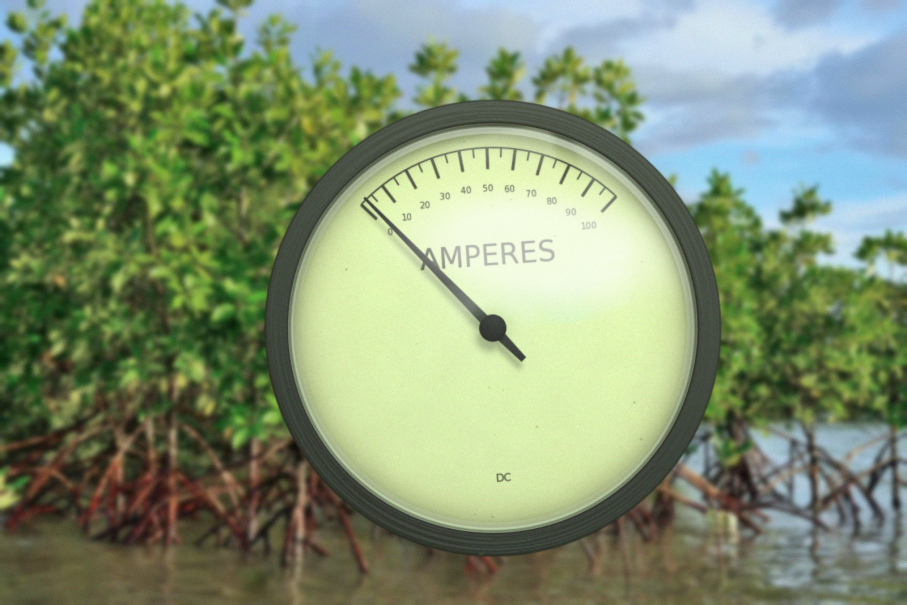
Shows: 2.5 A
